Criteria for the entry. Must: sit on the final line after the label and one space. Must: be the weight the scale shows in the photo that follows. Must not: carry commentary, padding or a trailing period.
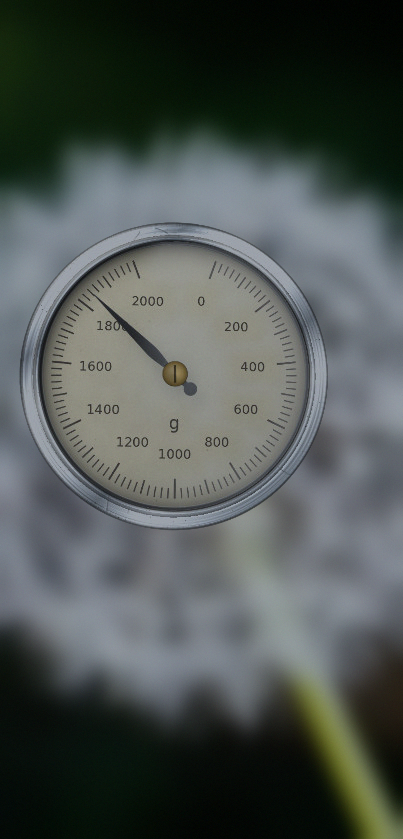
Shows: 1840 g
